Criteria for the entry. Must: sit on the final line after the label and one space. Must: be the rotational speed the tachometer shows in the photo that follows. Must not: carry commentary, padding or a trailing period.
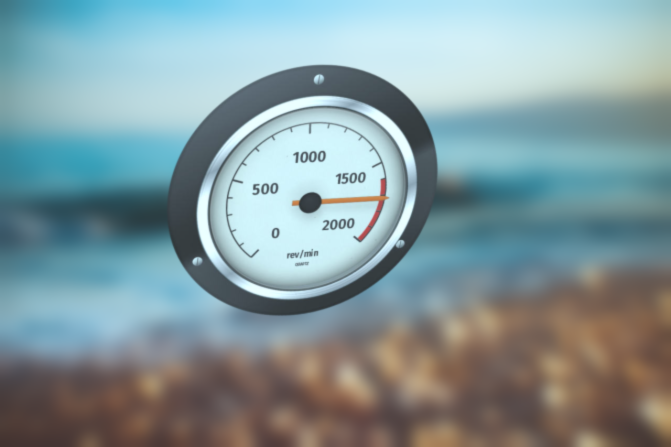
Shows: 1700 rpm
